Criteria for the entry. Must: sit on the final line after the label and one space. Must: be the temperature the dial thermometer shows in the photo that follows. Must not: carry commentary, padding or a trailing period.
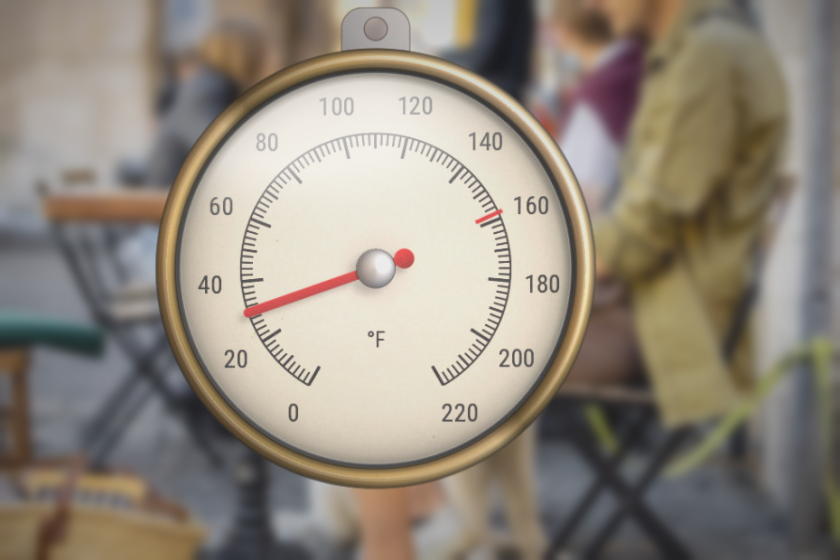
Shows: 30 °F
